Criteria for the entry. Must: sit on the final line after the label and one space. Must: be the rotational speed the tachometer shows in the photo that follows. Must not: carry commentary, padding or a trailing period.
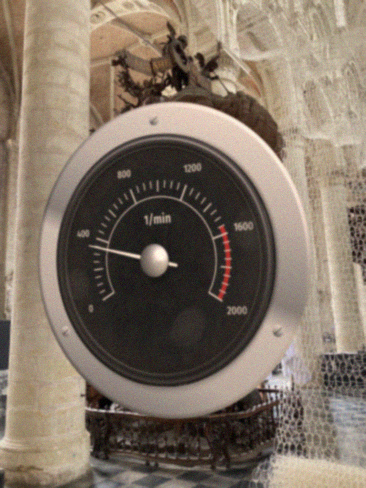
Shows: 350 rpm
